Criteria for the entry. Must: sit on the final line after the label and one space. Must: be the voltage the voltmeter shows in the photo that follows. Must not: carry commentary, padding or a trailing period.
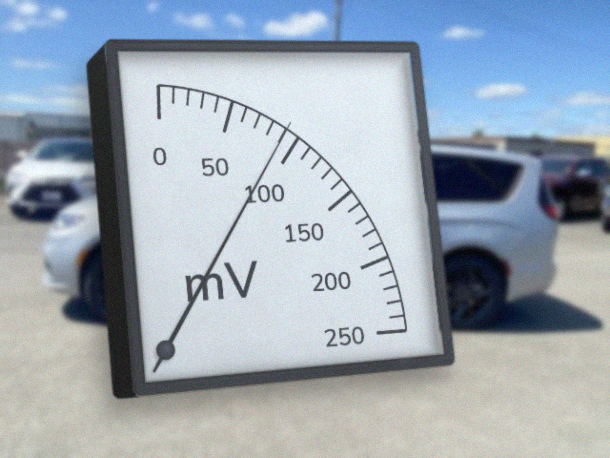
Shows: 90 mV
